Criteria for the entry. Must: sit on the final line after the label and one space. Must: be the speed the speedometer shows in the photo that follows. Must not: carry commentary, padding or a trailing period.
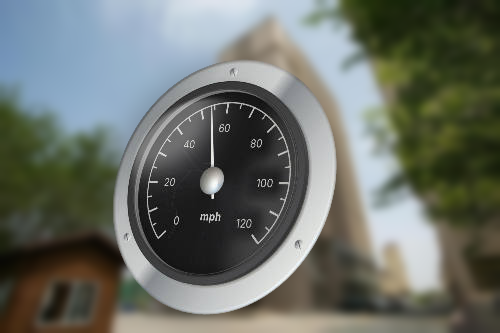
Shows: 55 mph
